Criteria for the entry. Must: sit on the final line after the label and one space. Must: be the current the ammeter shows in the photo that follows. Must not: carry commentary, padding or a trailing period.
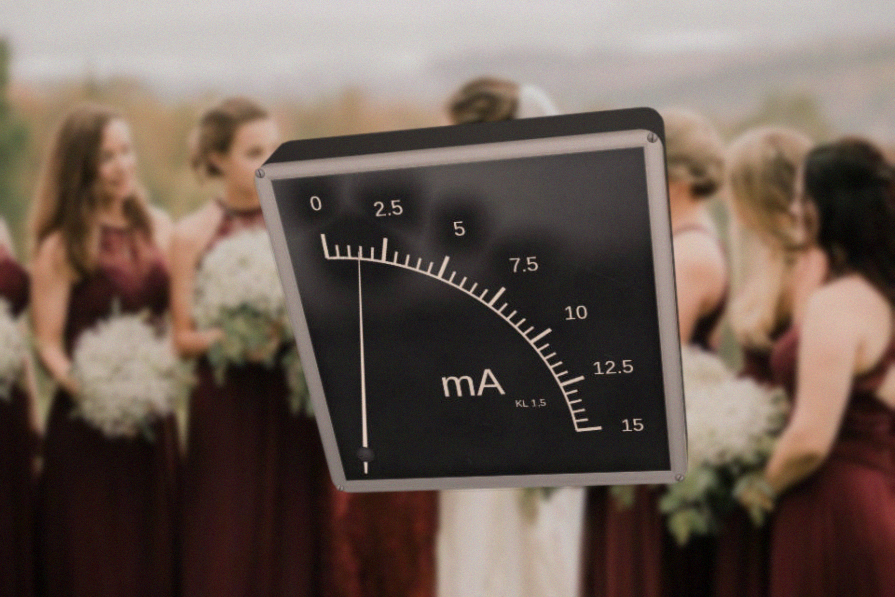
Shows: 1.5 mA
